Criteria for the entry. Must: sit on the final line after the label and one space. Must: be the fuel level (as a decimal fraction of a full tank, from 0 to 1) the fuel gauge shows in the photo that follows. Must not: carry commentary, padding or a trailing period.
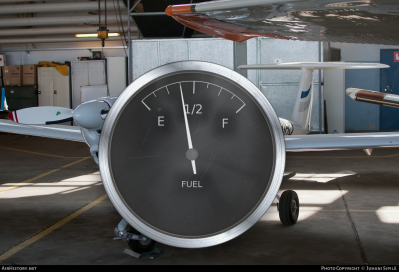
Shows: 0.375
